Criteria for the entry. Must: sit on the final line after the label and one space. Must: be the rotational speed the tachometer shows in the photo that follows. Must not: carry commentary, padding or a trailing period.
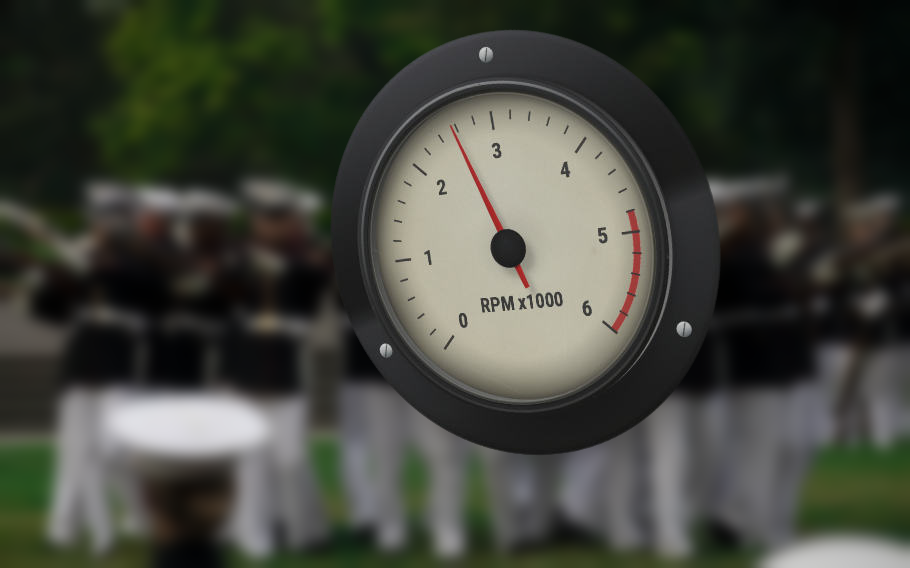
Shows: 2600 rpm
